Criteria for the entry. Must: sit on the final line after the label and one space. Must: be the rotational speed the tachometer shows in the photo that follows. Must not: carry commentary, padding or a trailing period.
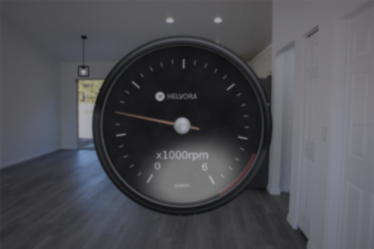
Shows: 1400 rpm
